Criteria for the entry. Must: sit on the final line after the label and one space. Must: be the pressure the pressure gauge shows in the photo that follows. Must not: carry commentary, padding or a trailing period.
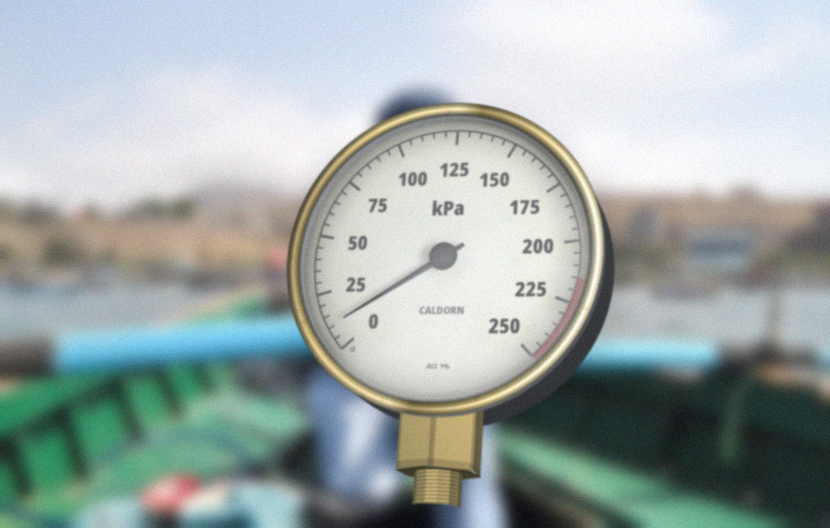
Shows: 10 kPa
